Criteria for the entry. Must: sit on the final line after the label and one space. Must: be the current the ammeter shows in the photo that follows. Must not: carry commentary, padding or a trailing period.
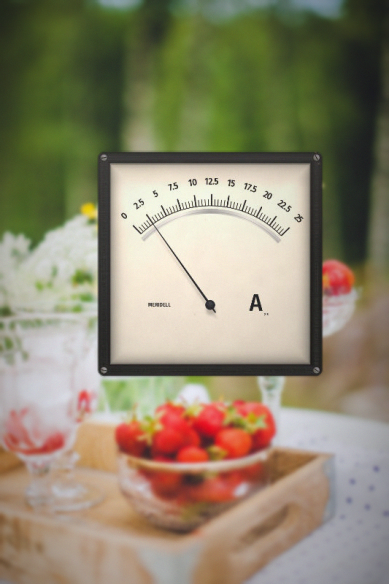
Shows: 2.5 A
